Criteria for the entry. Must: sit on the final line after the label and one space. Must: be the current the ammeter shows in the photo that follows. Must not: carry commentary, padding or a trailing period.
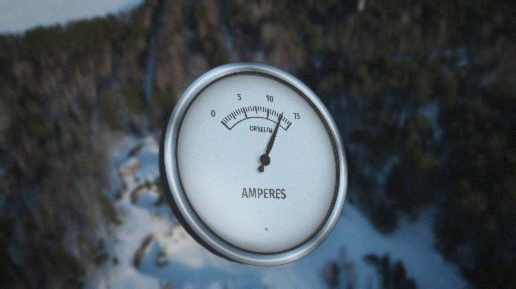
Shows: 12.5 A
